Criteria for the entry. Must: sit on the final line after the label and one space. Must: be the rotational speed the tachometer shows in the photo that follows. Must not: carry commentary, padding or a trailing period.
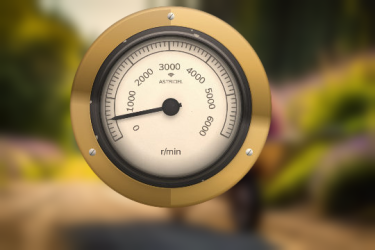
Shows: 500 rpm
